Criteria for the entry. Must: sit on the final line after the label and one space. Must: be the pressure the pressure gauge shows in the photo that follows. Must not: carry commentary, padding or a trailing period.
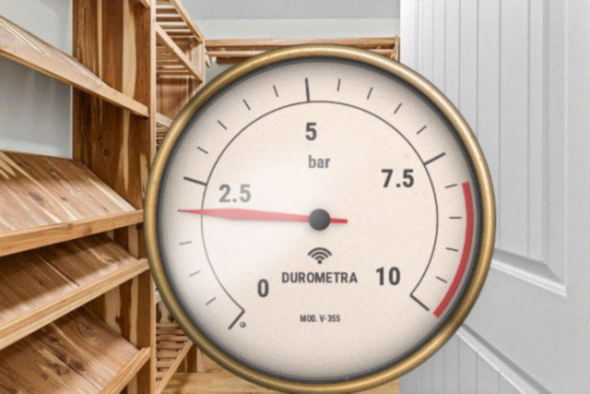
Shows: 2 bar
